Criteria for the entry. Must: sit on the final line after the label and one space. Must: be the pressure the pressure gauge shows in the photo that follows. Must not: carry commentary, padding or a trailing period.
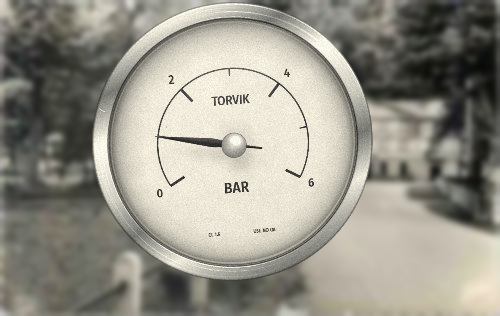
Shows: 1 bar
